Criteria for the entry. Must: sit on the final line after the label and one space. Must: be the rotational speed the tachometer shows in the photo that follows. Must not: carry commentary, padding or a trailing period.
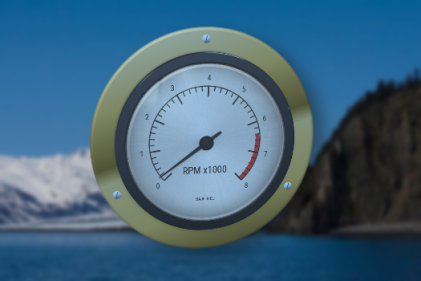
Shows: 200 rpm
